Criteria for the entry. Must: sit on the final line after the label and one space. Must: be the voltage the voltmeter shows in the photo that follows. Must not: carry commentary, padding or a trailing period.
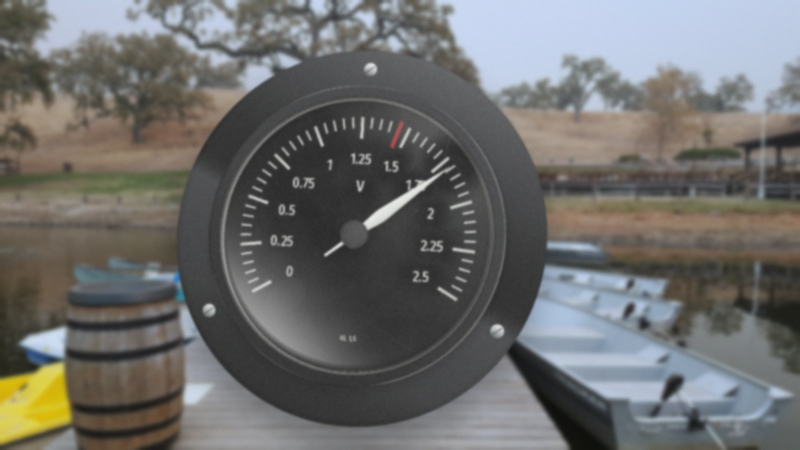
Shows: 1.8 V
